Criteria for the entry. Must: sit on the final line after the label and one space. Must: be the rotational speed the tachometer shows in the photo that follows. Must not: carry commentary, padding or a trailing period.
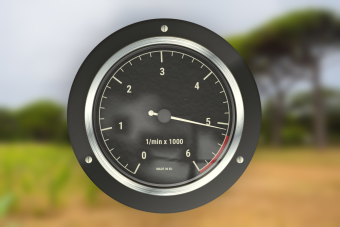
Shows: 5100 rpm
